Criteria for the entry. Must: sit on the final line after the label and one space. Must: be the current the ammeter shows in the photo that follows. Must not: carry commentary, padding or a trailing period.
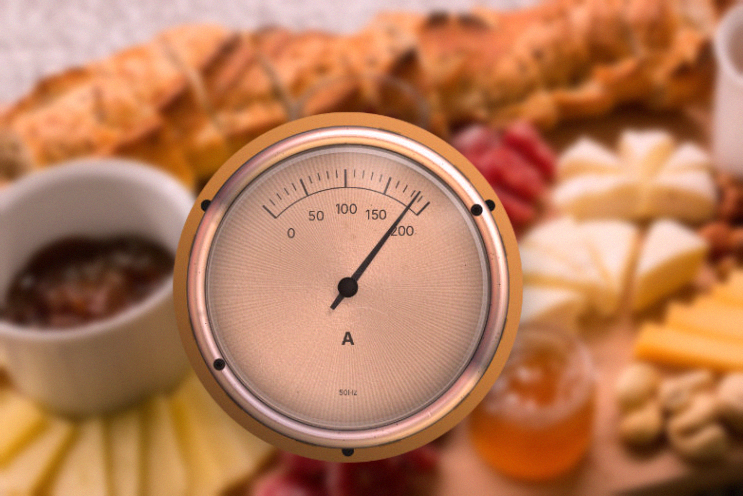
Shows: 185 A
